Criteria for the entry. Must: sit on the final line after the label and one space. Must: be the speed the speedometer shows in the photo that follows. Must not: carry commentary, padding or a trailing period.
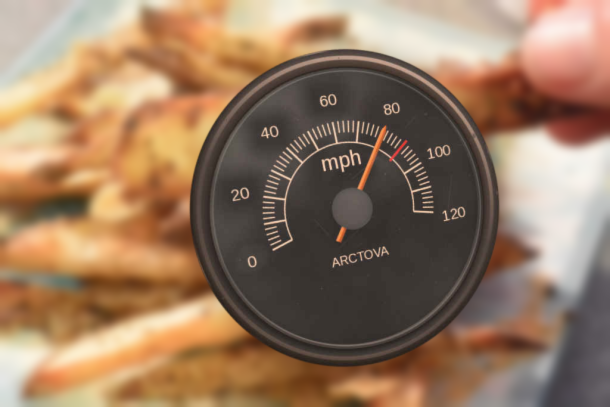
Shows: 80 mph
